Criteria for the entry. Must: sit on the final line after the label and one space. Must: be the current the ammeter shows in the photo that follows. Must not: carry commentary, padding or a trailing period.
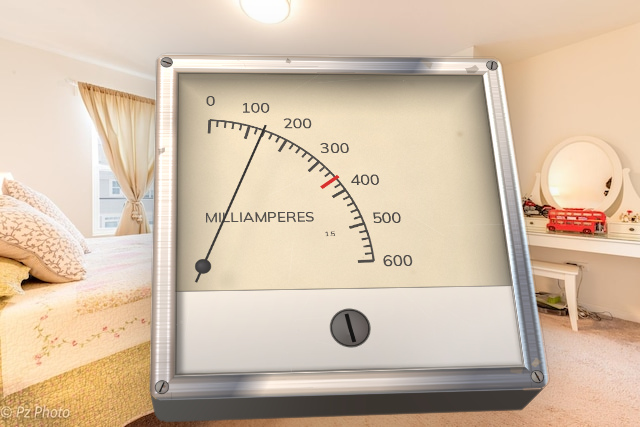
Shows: 140 mA
